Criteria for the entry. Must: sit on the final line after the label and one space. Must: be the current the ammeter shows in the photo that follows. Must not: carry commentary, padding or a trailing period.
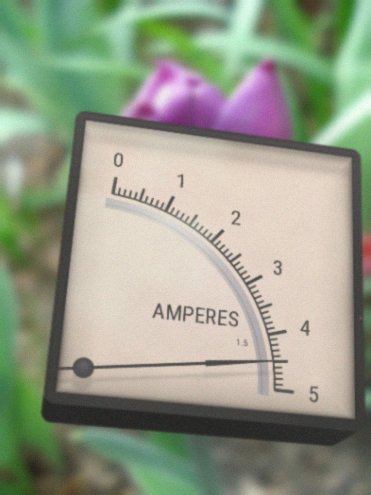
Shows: 4.5 A
